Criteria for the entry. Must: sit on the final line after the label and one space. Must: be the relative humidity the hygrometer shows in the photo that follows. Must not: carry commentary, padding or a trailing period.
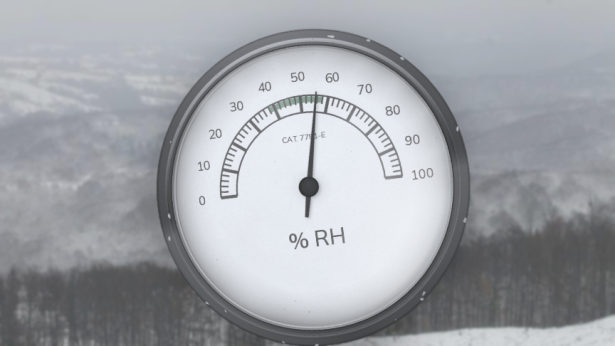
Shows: 56 %
